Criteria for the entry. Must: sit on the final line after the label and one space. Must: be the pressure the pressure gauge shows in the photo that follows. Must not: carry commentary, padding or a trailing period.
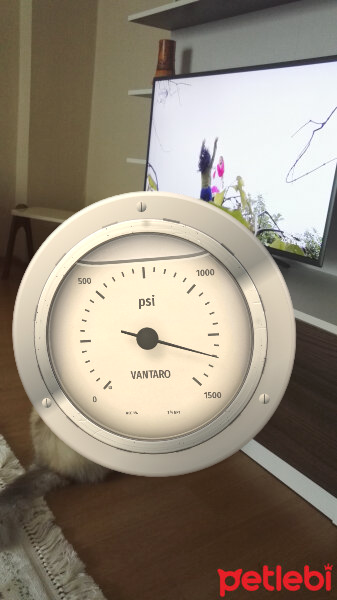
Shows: 1350 psi
